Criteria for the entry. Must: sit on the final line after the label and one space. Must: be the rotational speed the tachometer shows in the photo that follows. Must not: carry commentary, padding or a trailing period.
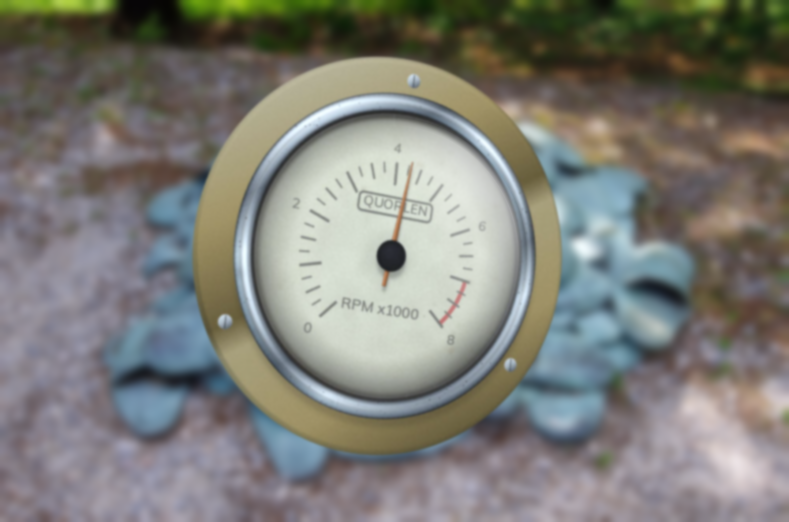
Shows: 4250 rpm
